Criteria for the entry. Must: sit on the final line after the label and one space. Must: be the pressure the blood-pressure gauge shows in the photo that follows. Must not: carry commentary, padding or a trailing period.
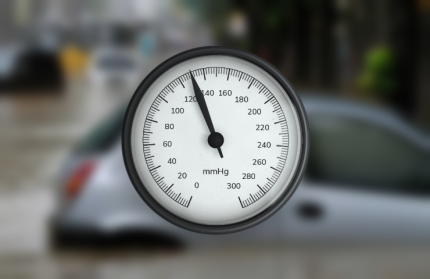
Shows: 130 mmHg
